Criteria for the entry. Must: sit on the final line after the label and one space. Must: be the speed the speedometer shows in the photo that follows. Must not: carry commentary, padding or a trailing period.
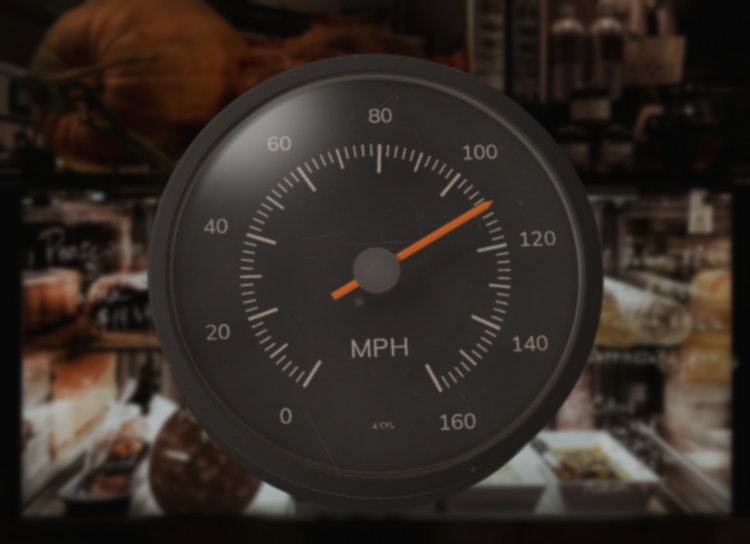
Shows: 110 mph
